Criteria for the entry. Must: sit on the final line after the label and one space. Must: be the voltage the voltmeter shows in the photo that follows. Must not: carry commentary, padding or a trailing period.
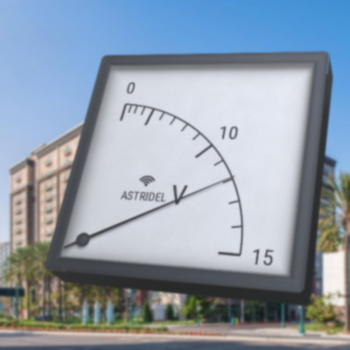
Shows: 12 V
